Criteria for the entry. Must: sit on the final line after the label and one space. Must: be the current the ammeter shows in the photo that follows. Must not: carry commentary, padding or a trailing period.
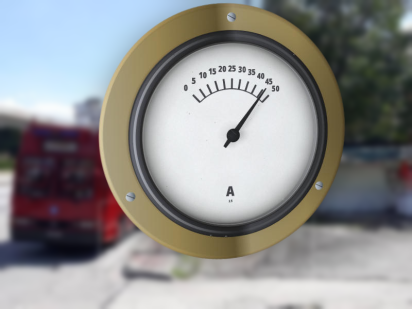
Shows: 45 A
